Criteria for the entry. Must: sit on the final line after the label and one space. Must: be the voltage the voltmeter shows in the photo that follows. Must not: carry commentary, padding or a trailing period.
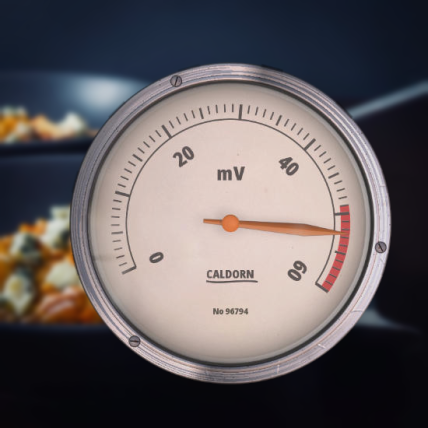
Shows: 52.5 mV
